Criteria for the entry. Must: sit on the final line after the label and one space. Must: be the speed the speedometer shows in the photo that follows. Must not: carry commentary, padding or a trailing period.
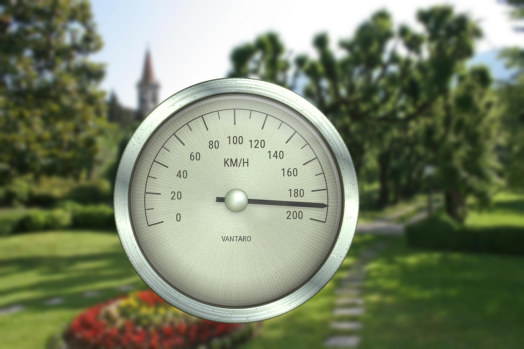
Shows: 190 km/h
